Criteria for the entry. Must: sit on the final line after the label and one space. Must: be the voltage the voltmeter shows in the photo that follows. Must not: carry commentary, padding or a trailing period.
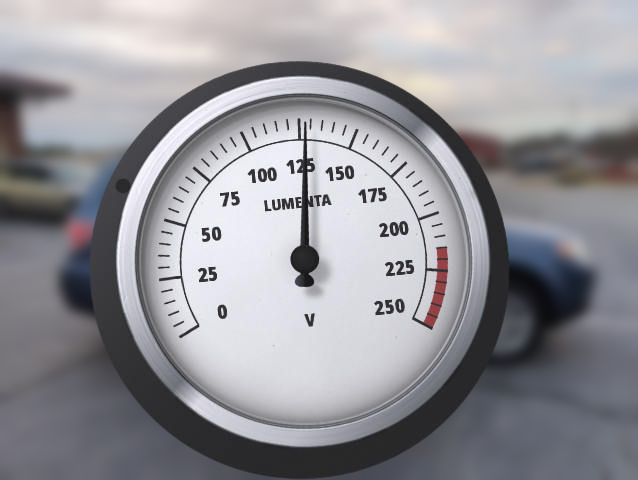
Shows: 127.5 V
